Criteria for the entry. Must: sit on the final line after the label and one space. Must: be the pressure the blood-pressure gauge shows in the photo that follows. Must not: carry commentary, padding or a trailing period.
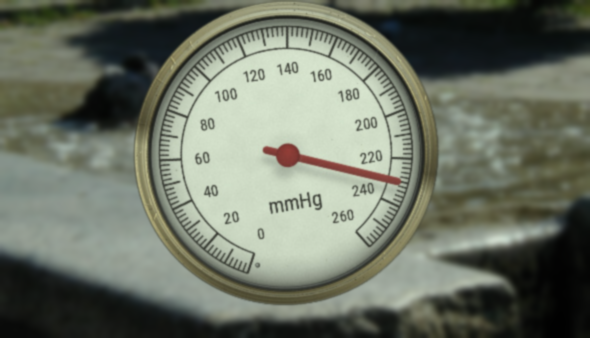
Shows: 230 mmHg
